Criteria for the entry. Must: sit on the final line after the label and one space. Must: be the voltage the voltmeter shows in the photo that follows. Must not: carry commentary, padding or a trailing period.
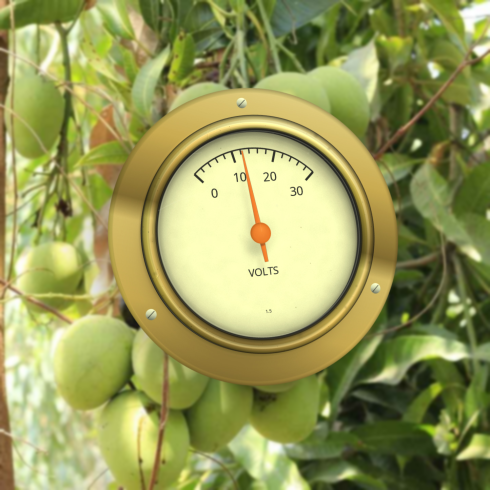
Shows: 12 V
